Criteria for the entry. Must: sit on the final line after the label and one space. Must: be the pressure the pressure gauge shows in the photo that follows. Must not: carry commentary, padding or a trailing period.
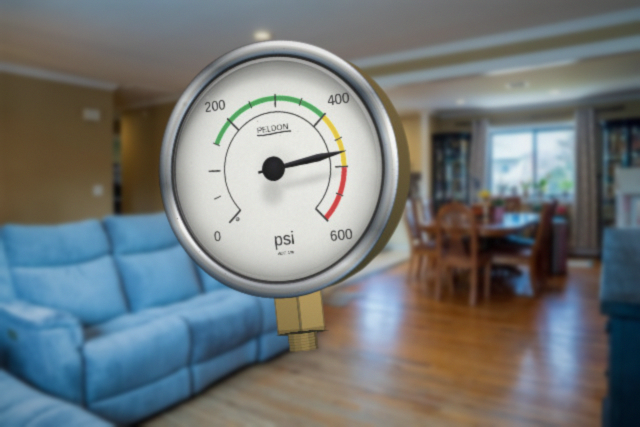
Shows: 475 psi
